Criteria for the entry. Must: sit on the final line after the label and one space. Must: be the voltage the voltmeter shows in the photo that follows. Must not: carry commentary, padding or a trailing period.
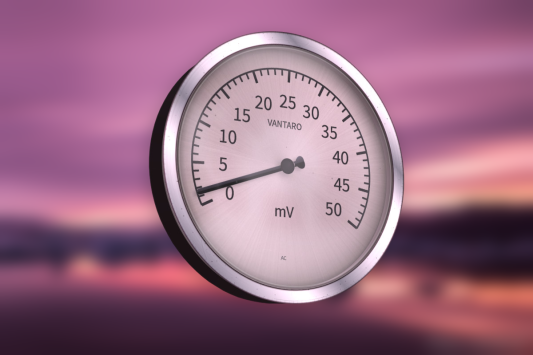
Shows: 1.5 mV
